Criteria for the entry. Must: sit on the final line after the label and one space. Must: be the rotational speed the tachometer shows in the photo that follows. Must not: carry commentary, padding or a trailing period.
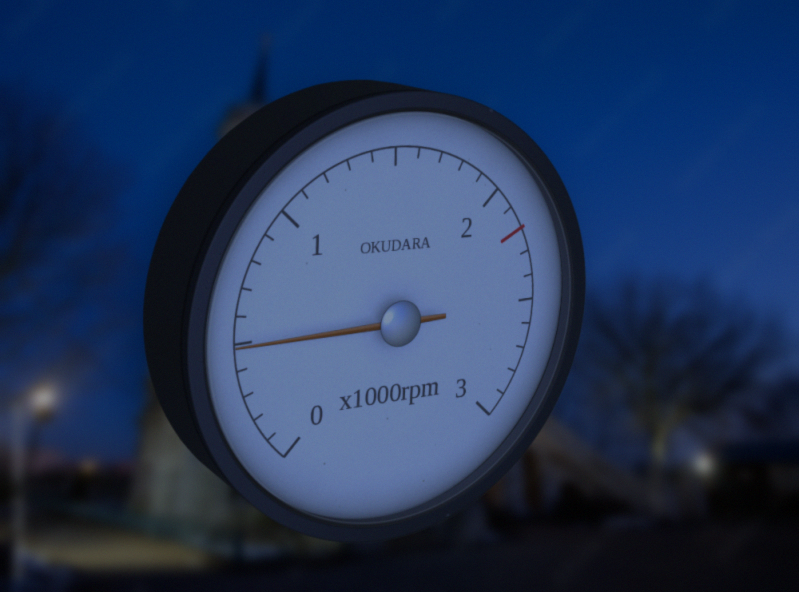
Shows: 500 rpm
